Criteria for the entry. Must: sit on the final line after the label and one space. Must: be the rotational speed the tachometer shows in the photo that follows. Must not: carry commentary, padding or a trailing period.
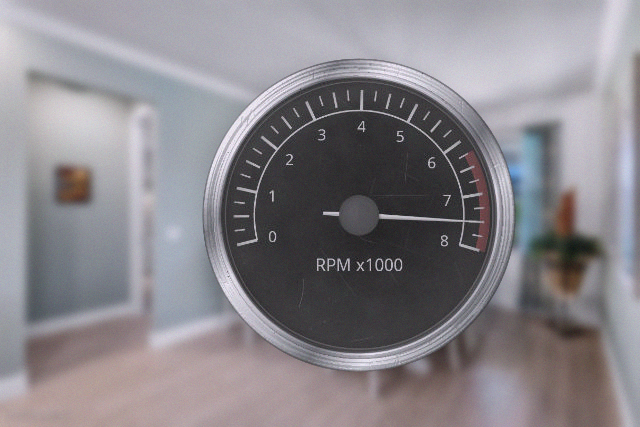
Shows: 7500 rpm
